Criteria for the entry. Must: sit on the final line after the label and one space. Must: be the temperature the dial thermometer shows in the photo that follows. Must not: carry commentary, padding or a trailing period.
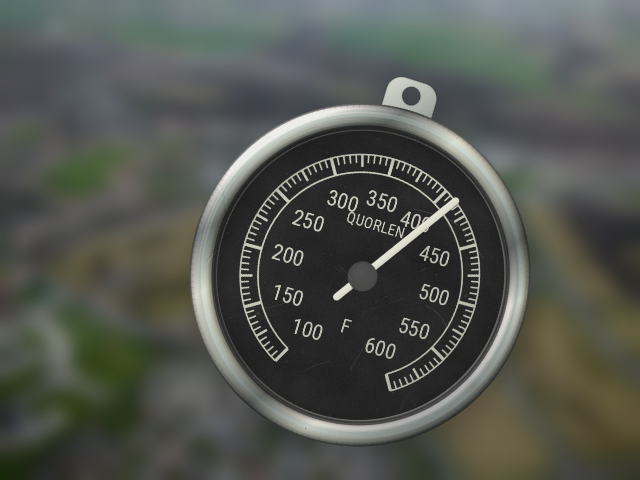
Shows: 410 °F
